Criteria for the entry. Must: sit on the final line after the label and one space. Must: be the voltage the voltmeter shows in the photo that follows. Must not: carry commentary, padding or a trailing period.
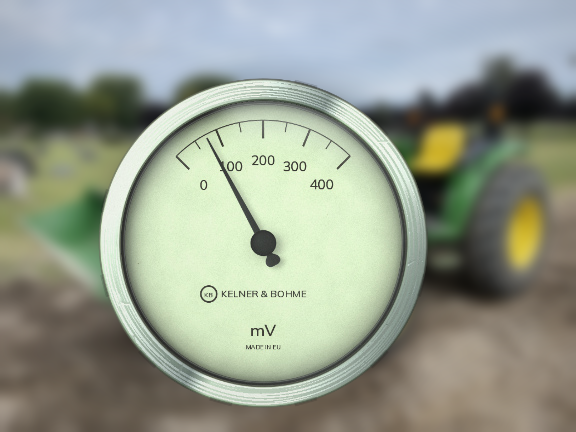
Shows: 75 mV
